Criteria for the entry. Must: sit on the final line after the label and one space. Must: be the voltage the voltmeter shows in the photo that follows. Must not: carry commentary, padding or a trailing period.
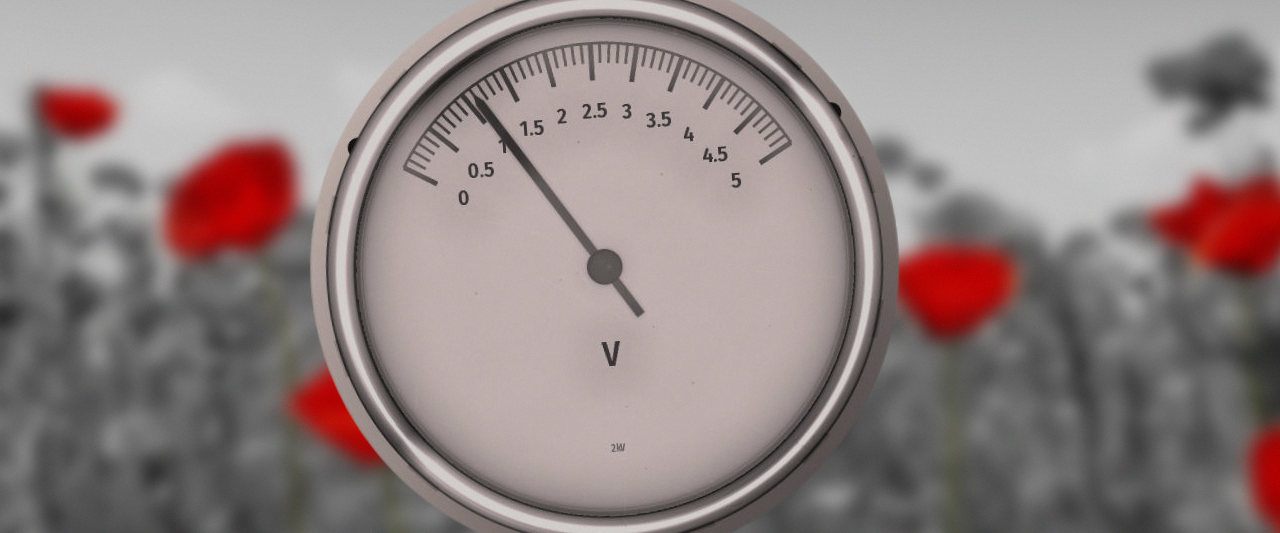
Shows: 1.1 V
